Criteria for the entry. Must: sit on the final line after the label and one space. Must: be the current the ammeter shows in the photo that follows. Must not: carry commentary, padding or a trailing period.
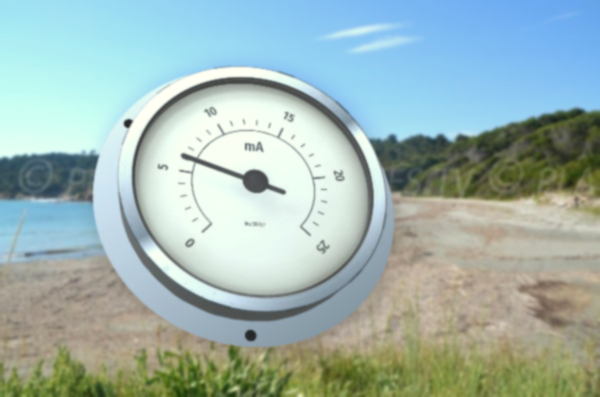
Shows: 6 mA
